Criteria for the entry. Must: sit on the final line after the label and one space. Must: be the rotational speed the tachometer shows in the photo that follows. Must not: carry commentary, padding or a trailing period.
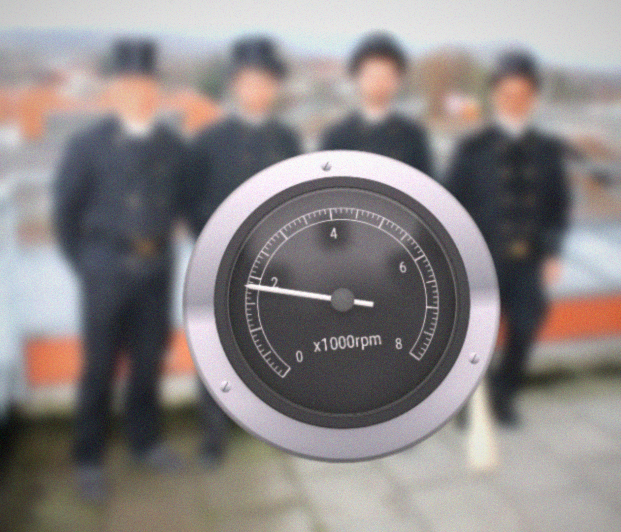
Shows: 1800 rpm
